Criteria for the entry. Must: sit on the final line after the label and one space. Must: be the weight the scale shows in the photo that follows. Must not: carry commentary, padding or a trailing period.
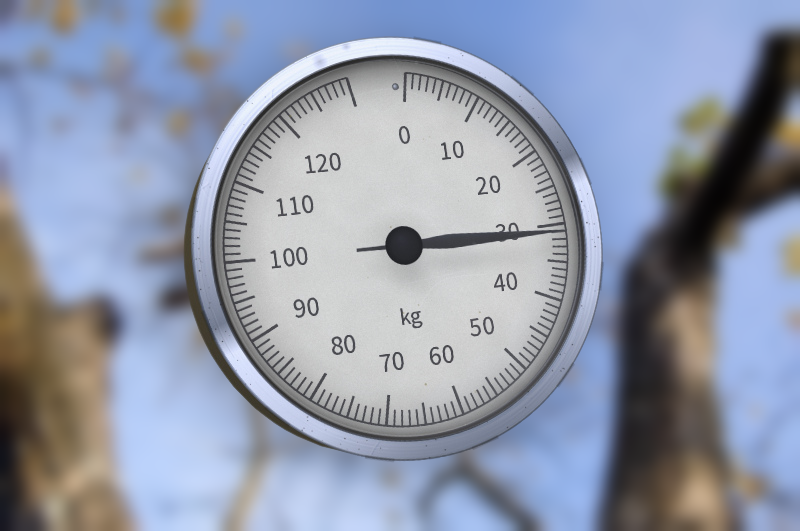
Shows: 31 kg
